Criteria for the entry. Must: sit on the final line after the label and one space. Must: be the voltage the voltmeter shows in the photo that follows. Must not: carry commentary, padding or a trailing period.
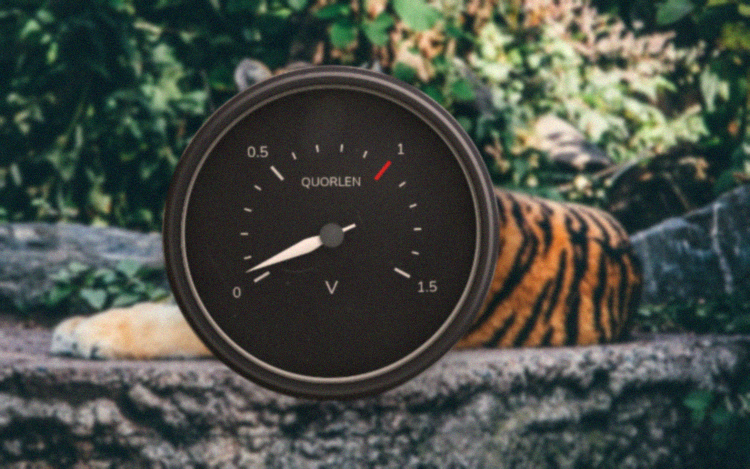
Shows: 0.05 V
